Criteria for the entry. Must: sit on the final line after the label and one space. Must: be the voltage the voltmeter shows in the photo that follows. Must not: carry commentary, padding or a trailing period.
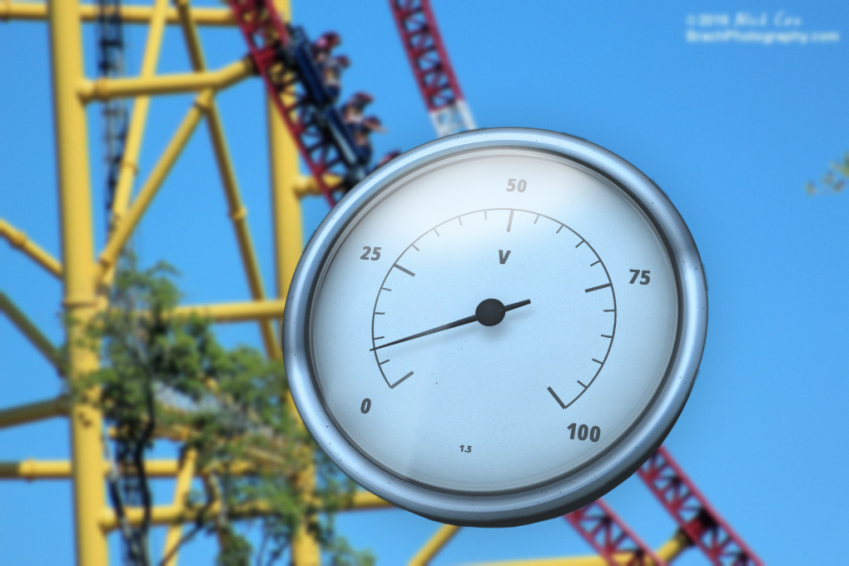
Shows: 7.5 V
